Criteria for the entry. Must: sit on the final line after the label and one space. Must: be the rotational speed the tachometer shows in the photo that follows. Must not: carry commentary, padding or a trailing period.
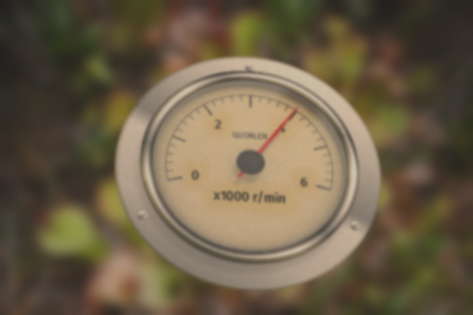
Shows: 4000 rpm
